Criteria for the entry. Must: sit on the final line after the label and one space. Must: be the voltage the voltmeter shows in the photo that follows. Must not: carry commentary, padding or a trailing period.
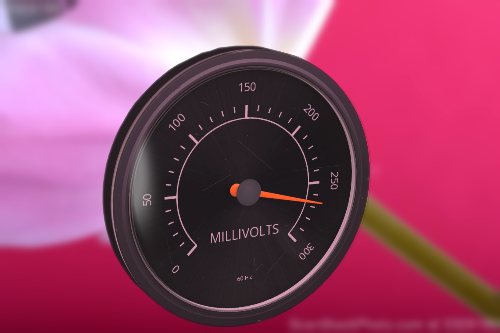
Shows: 265 mV
